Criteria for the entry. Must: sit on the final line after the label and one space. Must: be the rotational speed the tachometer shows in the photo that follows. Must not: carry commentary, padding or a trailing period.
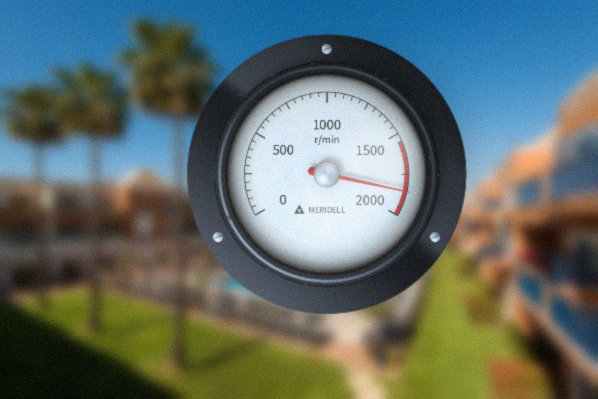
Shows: 1850 rpm
